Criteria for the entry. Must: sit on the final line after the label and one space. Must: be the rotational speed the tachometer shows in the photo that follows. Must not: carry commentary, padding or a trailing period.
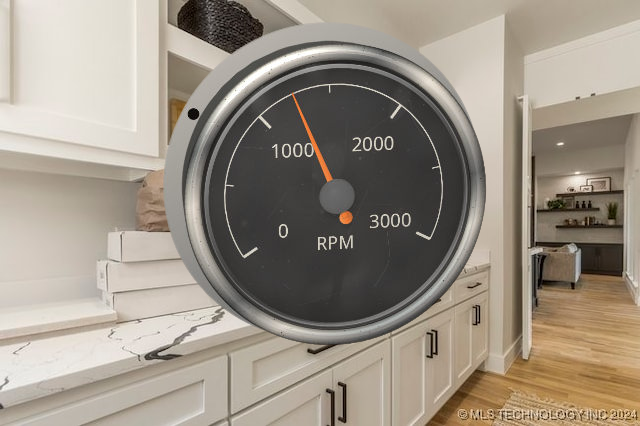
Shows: 1250 rpm
